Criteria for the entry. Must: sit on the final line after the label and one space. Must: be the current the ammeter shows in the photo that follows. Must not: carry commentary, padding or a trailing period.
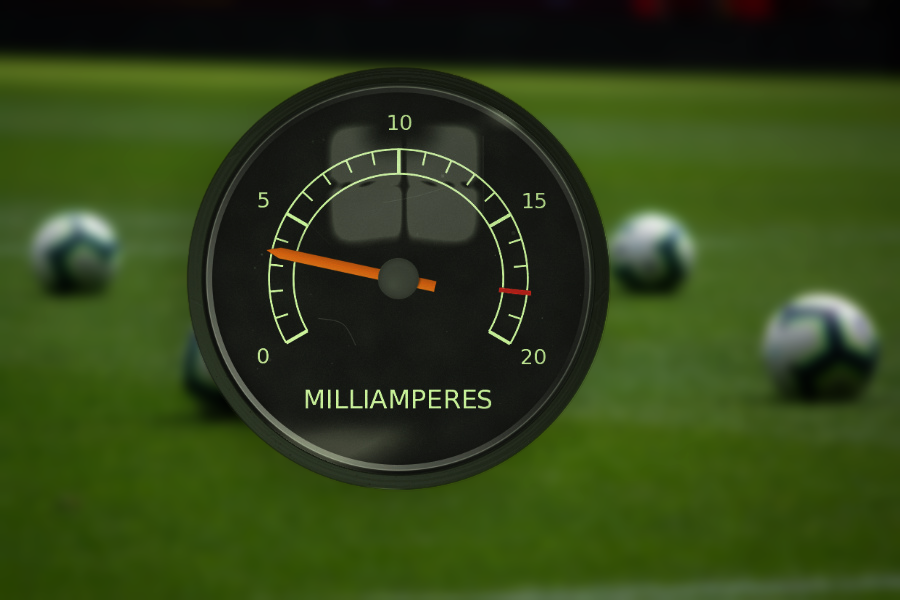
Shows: 3.5 mA
